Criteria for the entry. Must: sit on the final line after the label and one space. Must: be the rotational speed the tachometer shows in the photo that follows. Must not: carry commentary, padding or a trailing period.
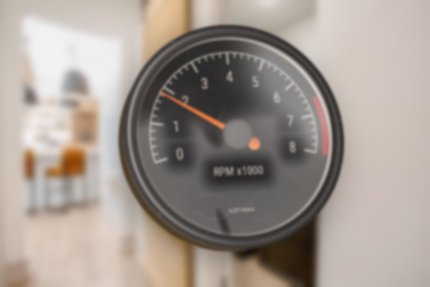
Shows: 1800 rpm
